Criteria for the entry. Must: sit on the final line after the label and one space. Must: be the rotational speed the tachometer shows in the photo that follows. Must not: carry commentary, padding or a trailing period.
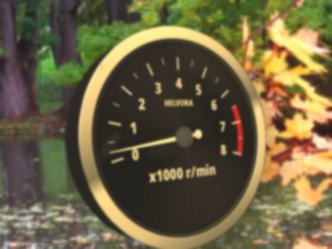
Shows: 250 rpm
